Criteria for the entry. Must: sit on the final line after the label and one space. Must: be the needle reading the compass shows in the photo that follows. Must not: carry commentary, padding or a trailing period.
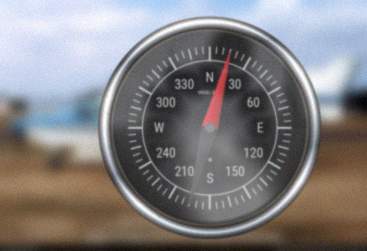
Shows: 15 °
